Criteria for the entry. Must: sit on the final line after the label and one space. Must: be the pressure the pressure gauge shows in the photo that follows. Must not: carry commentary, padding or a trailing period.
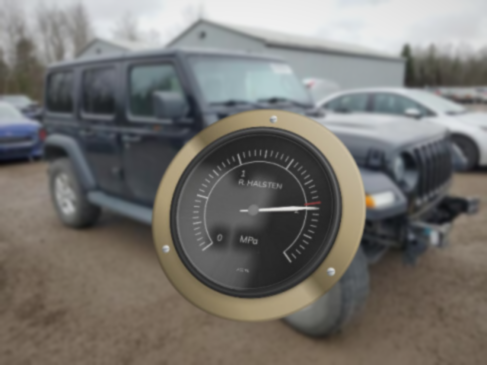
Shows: 2 MPa
